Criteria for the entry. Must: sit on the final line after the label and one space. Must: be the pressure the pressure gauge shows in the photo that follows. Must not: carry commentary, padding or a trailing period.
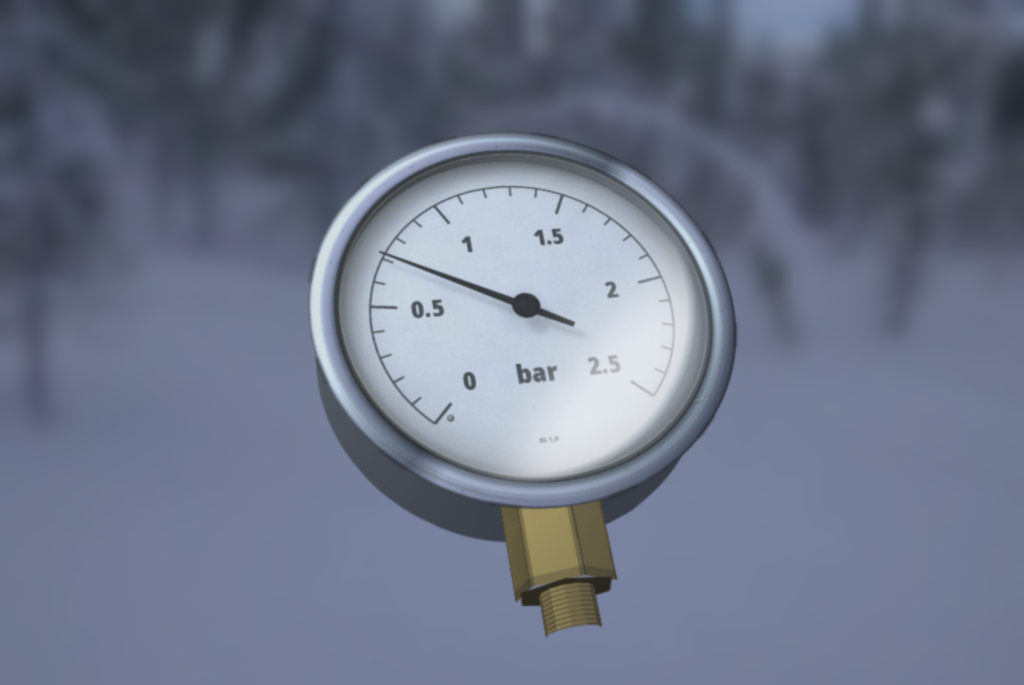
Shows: 0.7 bar
